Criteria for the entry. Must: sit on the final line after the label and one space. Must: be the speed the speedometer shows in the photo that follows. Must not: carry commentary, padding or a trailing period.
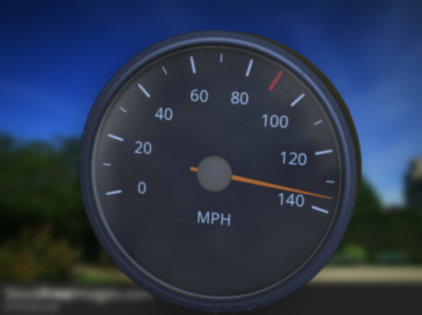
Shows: 135 mph
